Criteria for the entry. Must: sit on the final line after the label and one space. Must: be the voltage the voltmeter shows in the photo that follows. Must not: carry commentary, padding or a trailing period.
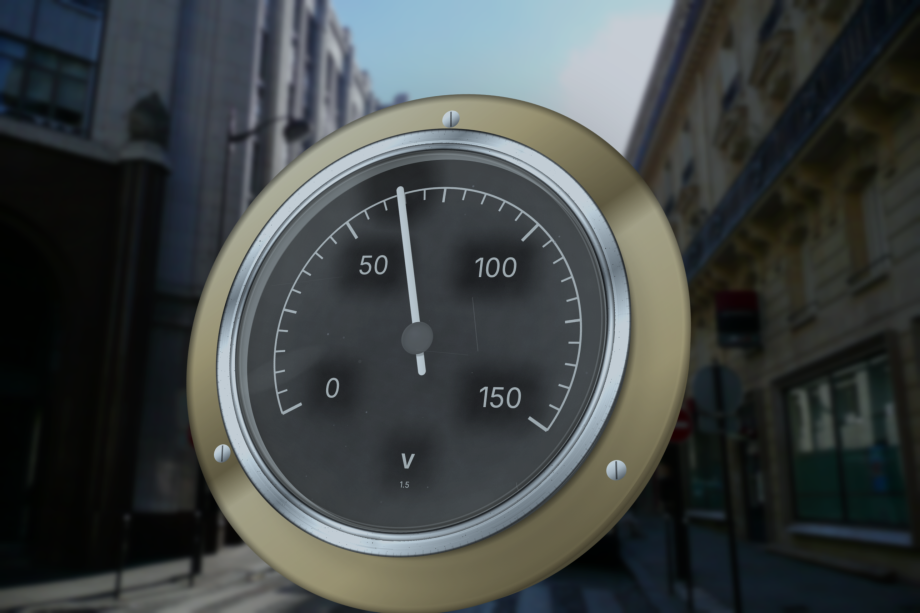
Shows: 65 V
